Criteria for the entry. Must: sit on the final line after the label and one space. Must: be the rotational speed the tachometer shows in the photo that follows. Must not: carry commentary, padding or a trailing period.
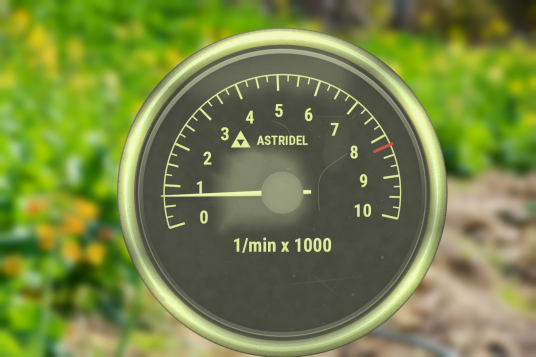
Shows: 750 rpm
